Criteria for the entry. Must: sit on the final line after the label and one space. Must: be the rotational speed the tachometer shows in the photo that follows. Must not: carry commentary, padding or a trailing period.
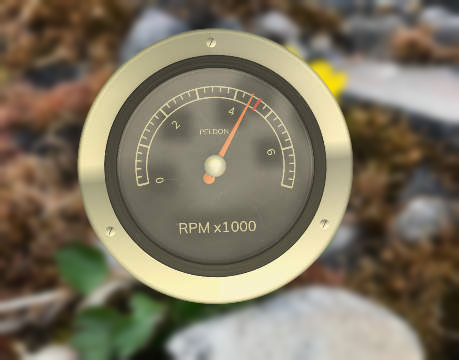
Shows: 4400 rpm
